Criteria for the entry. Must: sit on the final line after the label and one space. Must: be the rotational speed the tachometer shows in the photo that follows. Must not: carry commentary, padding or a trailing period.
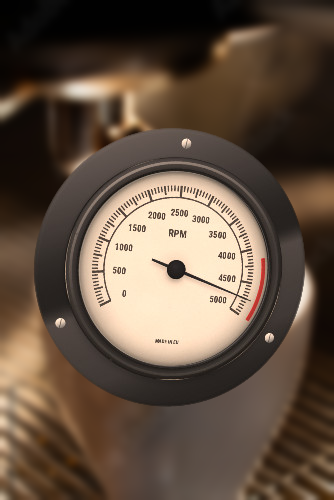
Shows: 4750 rpm
